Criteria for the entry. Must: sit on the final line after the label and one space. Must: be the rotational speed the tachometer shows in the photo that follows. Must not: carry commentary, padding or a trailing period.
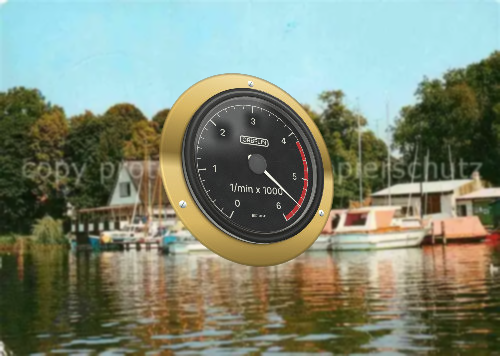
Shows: 5600 rpm
